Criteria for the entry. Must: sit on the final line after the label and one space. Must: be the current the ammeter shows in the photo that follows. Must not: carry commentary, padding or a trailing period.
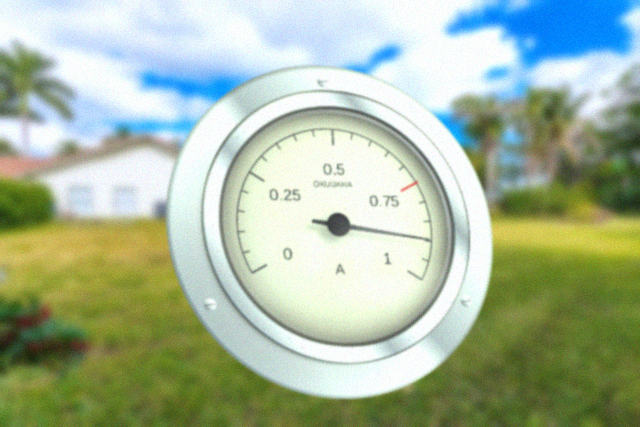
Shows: 0.9 A
